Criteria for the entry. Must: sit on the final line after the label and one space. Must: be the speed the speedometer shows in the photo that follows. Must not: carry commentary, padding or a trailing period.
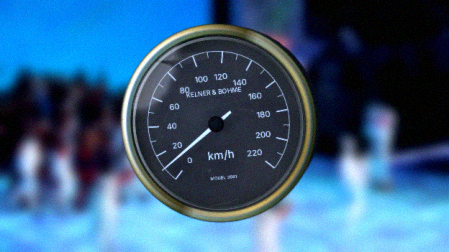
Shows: 10 km/h
